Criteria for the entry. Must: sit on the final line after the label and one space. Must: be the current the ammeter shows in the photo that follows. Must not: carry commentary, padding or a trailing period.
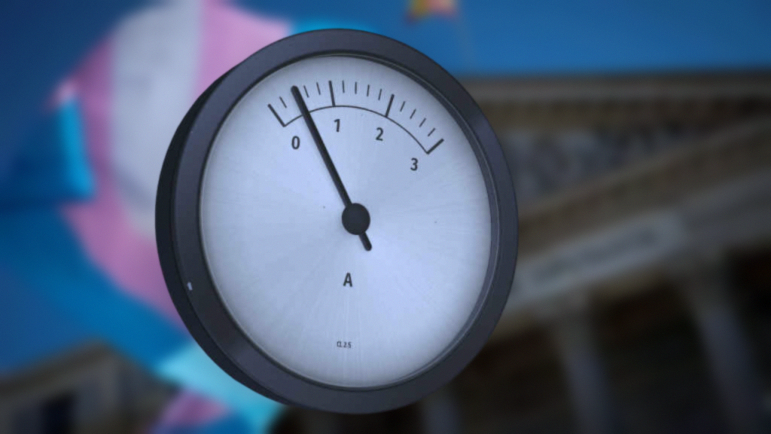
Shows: 0.4 A
